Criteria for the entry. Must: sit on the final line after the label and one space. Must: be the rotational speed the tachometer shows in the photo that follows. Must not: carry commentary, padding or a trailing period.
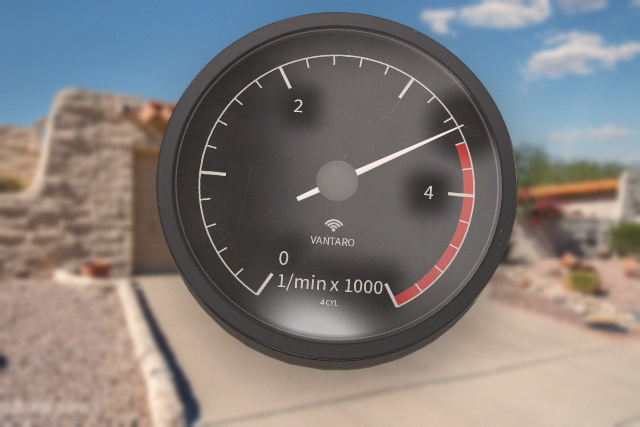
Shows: 3500 rpm
